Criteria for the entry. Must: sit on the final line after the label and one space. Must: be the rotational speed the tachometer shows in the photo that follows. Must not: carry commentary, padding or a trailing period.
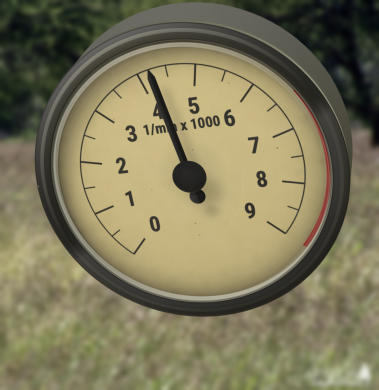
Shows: 4250 rpm
